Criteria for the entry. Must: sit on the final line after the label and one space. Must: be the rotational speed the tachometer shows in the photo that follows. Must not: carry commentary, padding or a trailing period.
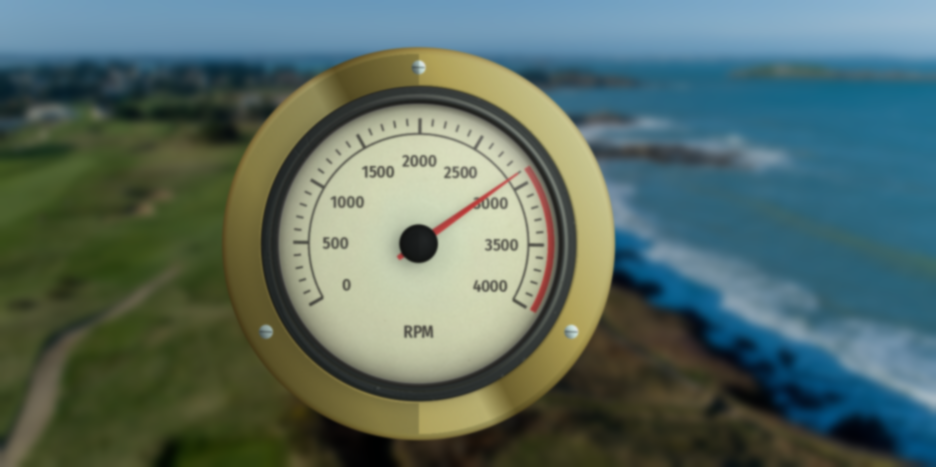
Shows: 2900 rpm
